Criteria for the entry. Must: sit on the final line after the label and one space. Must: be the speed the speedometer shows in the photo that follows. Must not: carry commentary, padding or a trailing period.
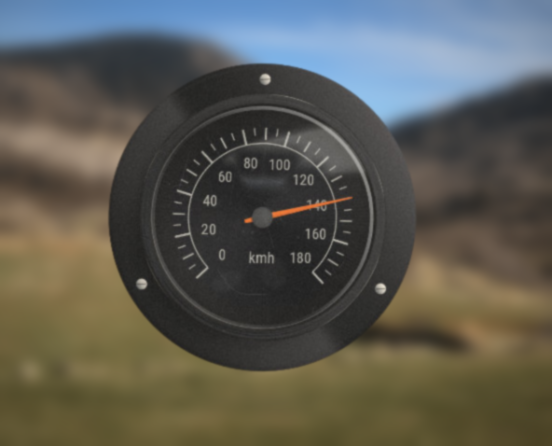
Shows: 140 km/h
